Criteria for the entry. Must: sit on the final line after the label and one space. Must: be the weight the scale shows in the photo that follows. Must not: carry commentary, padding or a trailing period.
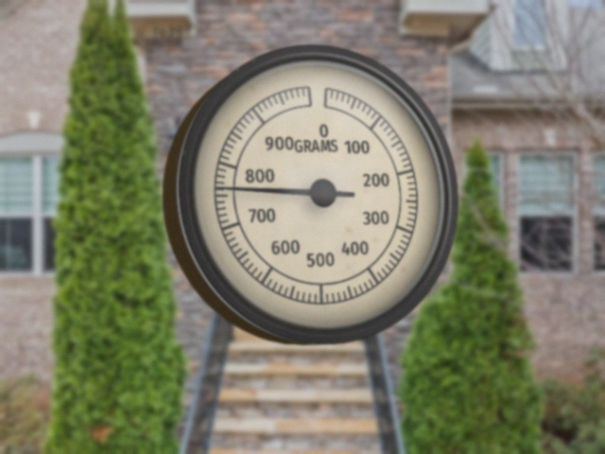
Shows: 760 g
